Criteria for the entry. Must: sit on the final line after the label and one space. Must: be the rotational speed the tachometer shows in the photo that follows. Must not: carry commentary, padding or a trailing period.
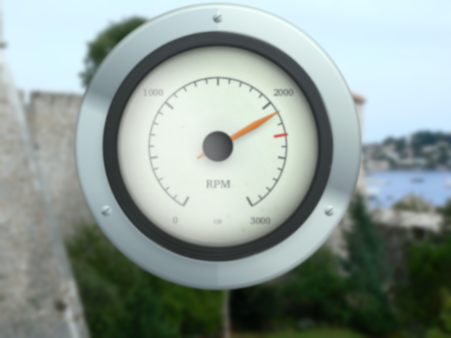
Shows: 2100 rpm
